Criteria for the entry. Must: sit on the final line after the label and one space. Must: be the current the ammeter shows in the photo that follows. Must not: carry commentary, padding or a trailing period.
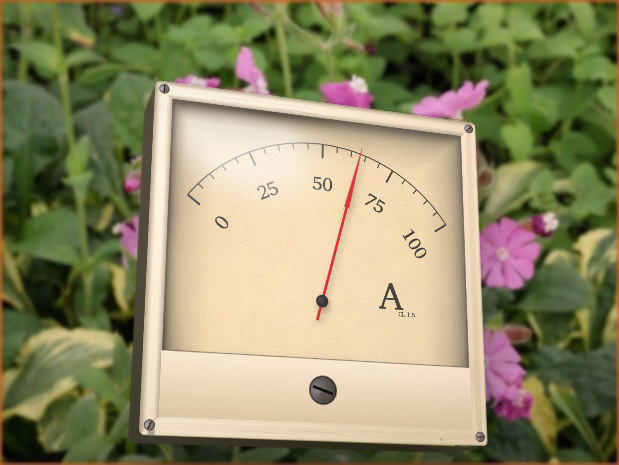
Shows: 62.5 A
